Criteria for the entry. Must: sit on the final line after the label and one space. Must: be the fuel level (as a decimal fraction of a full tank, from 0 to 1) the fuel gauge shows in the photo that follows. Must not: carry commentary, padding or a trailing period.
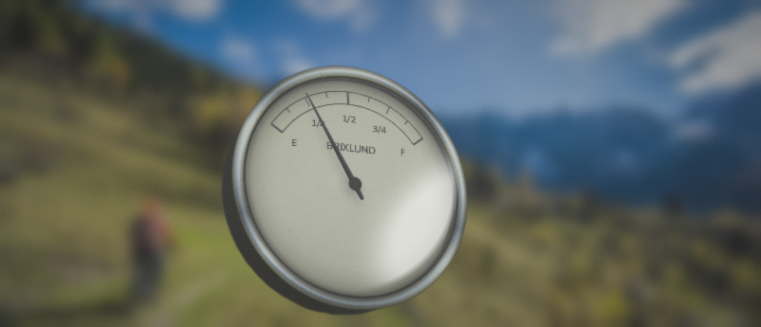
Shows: 0.25
